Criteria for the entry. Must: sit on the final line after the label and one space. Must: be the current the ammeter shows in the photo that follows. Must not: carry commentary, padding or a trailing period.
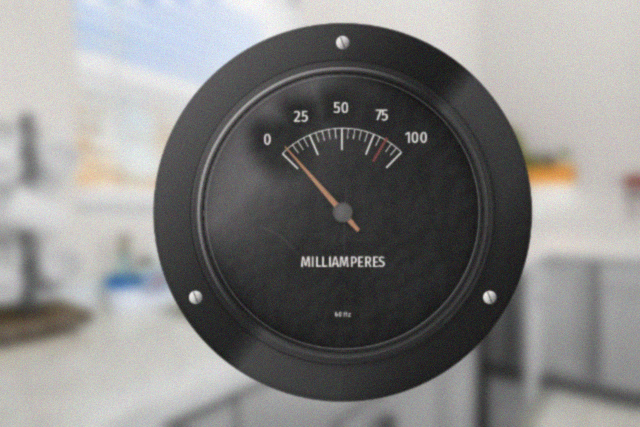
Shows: 5 mA
